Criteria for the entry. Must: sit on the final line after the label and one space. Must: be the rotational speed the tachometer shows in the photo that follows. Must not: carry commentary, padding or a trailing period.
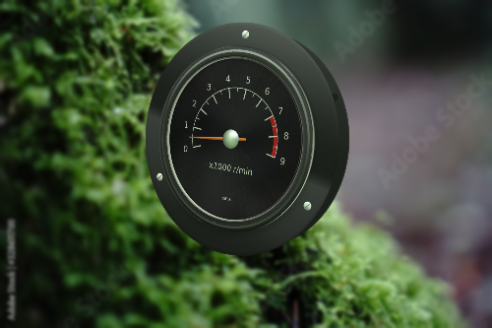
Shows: 500 rpm
